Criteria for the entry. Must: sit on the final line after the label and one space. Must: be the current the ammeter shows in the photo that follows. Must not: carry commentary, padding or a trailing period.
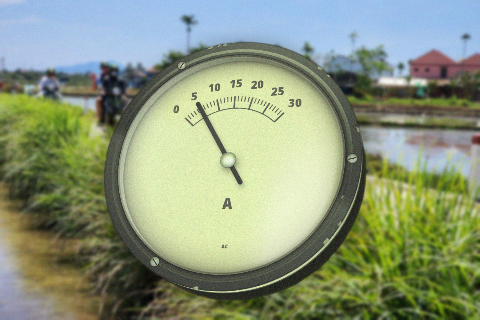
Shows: 5 A
